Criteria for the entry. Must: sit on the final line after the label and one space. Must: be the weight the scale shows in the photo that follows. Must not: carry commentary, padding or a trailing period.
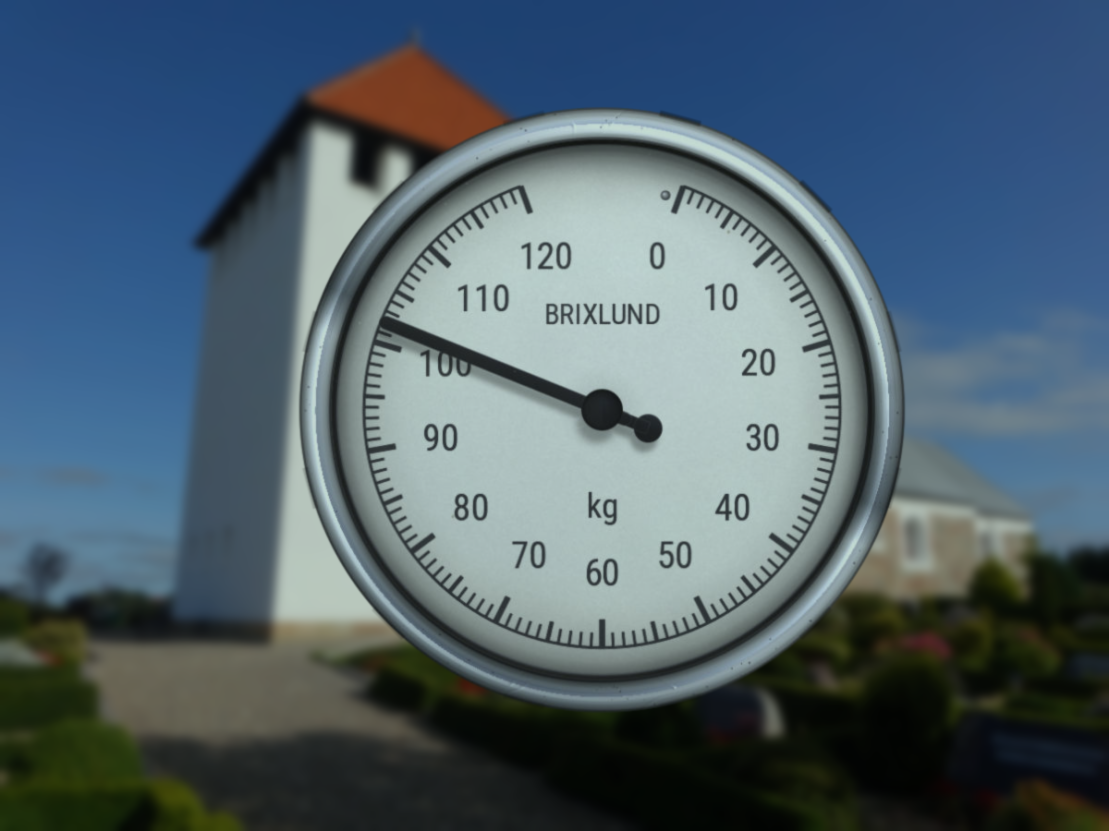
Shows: 102 kg
